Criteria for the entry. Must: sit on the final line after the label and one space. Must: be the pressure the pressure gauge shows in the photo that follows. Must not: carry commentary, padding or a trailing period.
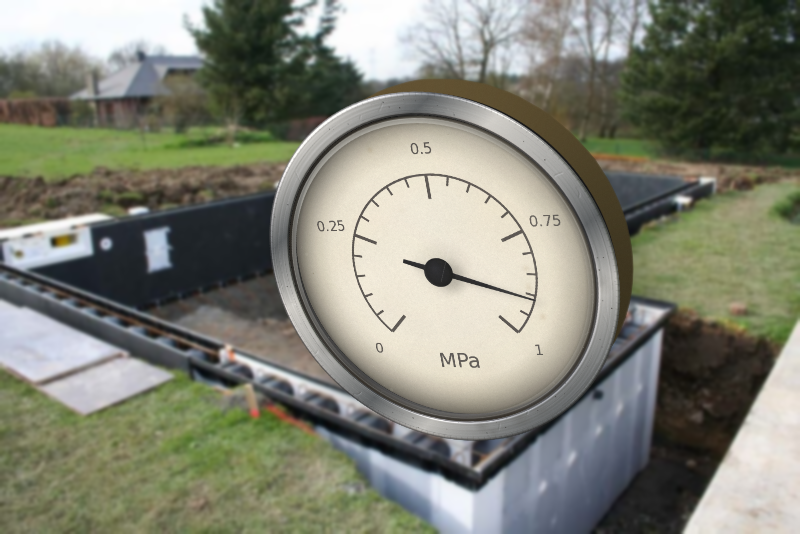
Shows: 0.9 MPa
